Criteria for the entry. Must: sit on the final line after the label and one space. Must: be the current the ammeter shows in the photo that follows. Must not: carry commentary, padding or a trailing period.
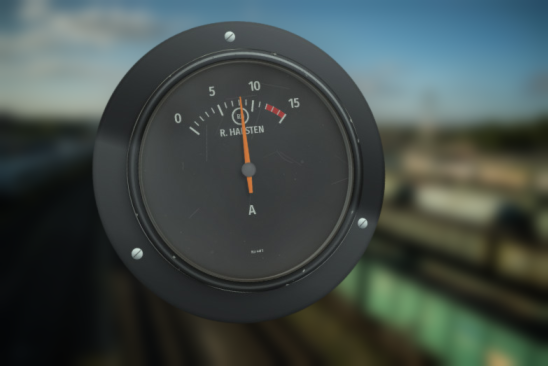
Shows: 8 A
